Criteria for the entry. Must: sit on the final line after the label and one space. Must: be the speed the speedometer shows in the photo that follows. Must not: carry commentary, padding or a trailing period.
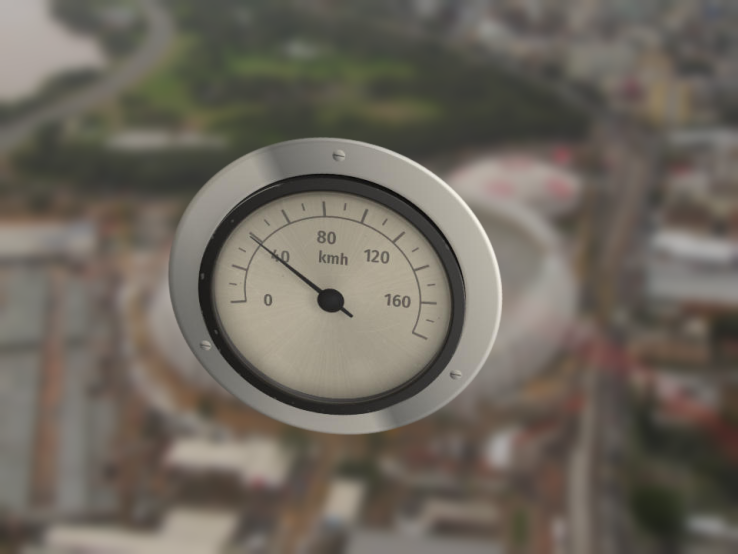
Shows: 40 km/h
